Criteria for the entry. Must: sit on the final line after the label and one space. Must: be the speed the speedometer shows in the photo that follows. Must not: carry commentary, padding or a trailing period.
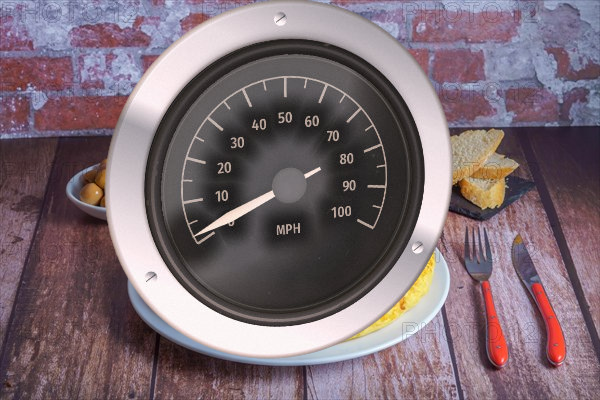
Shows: 2.5 mph
